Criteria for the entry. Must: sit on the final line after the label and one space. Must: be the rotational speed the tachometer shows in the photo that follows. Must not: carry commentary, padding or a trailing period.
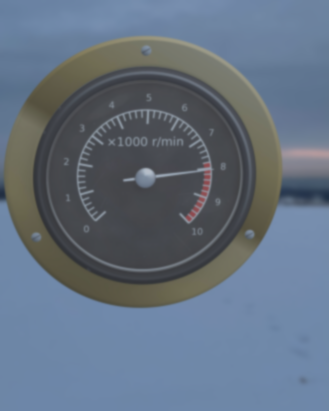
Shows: 8000 rpm
